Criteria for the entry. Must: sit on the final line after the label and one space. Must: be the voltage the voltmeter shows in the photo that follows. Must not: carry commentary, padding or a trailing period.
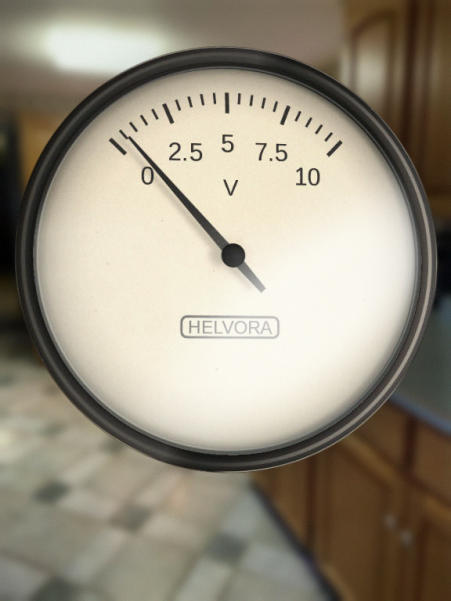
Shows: 0.5 V
